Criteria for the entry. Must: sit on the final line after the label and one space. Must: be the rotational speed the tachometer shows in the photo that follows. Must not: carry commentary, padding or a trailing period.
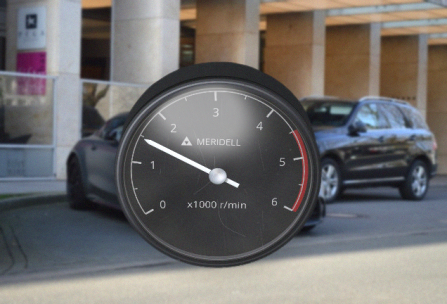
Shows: 1500 rpm
